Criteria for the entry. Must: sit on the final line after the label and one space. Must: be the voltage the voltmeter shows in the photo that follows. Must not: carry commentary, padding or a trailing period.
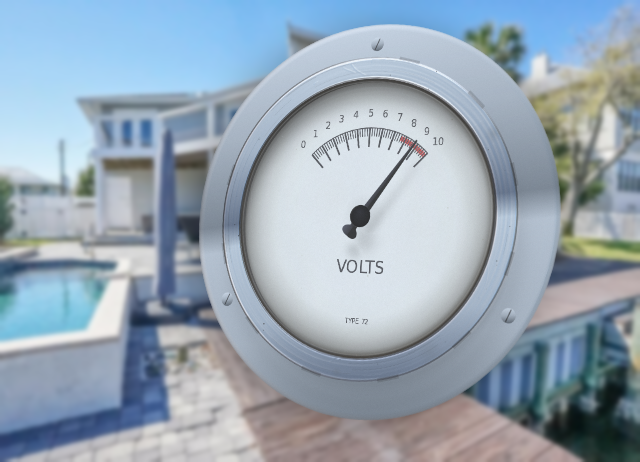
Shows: 9 V
